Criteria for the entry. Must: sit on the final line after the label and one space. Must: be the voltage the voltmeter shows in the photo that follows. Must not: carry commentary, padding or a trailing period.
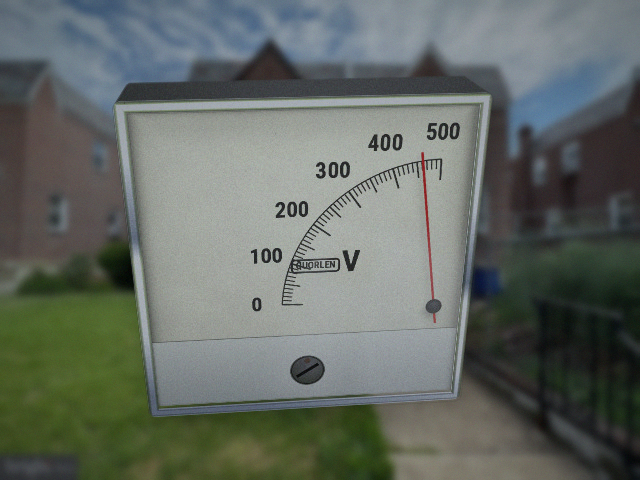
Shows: 460 V
